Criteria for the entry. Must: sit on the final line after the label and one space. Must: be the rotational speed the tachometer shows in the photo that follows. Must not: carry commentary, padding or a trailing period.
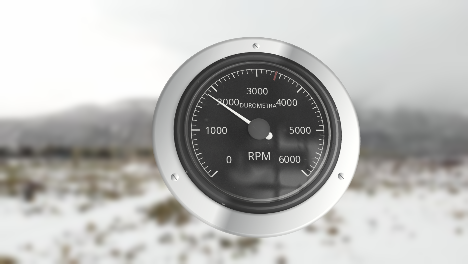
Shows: 1800 rpm
